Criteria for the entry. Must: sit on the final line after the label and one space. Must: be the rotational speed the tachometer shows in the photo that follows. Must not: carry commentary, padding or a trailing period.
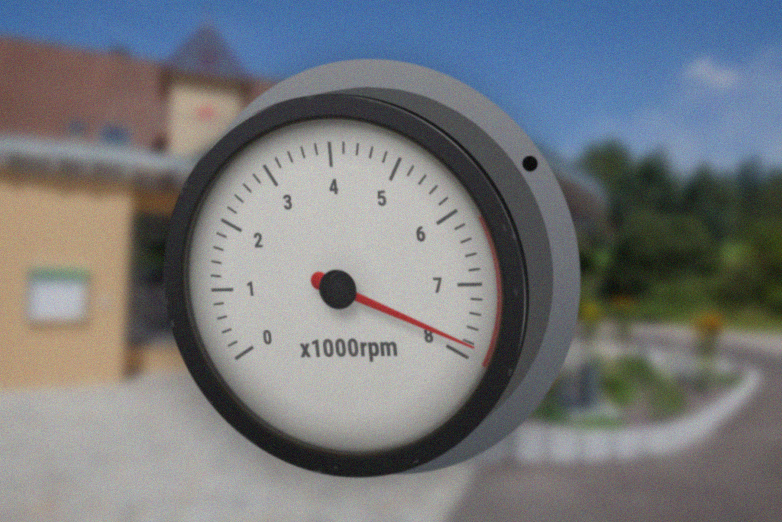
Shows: 7800 rpm
